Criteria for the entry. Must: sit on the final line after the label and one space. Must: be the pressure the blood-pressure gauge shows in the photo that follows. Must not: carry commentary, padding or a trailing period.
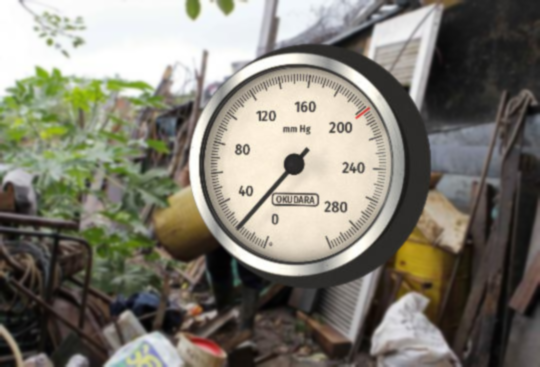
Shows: 20 mmHg
